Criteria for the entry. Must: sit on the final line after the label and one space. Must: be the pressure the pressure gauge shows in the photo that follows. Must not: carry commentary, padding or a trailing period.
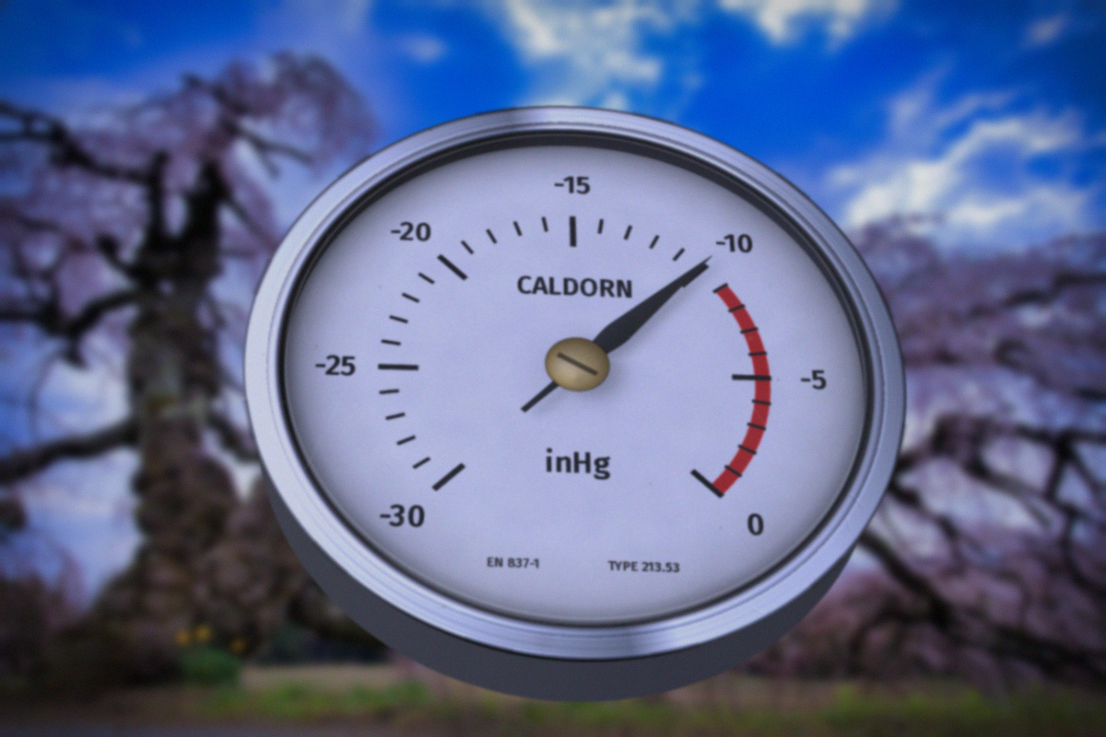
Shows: -10 inHg
